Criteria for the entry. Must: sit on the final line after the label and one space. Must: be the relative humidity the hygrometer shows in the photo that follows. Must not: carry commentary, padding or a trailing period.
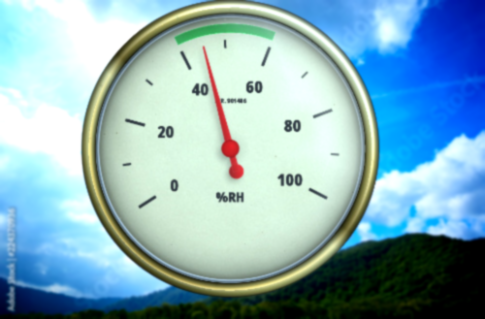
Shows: 45 %
